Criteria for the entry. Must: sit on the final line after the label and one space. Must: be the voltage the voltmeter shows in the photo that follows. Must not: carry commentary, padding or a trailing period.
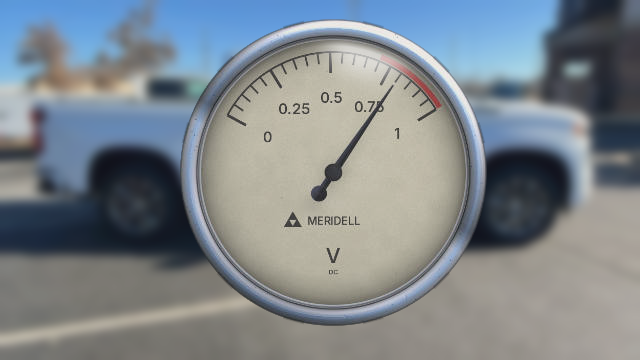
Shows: 0.8 V
